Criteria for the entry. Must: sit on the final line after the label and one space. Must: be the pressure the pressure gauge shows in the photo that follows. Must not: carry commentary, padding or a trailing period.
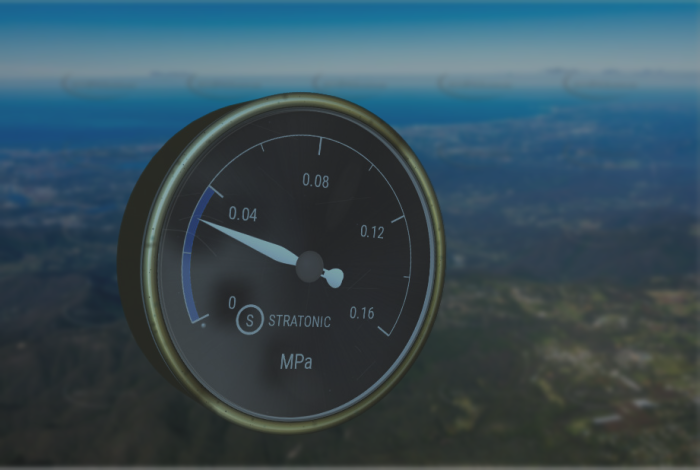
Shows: 0.03 MPa
